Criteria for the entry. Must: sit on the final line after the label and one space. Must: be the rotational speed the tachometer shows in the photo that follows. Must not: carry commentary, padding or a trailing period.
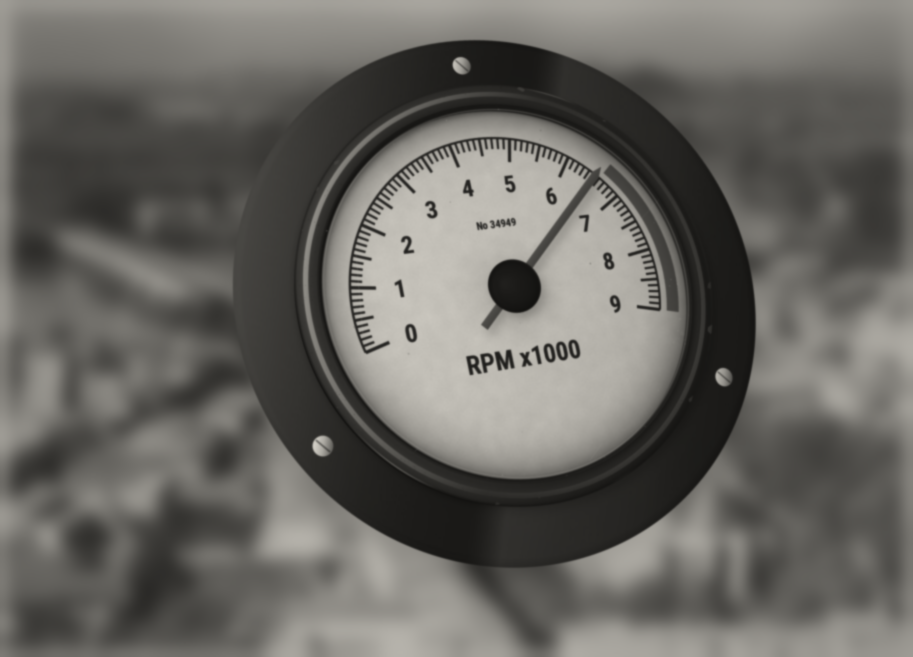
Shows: 6500 rpm
